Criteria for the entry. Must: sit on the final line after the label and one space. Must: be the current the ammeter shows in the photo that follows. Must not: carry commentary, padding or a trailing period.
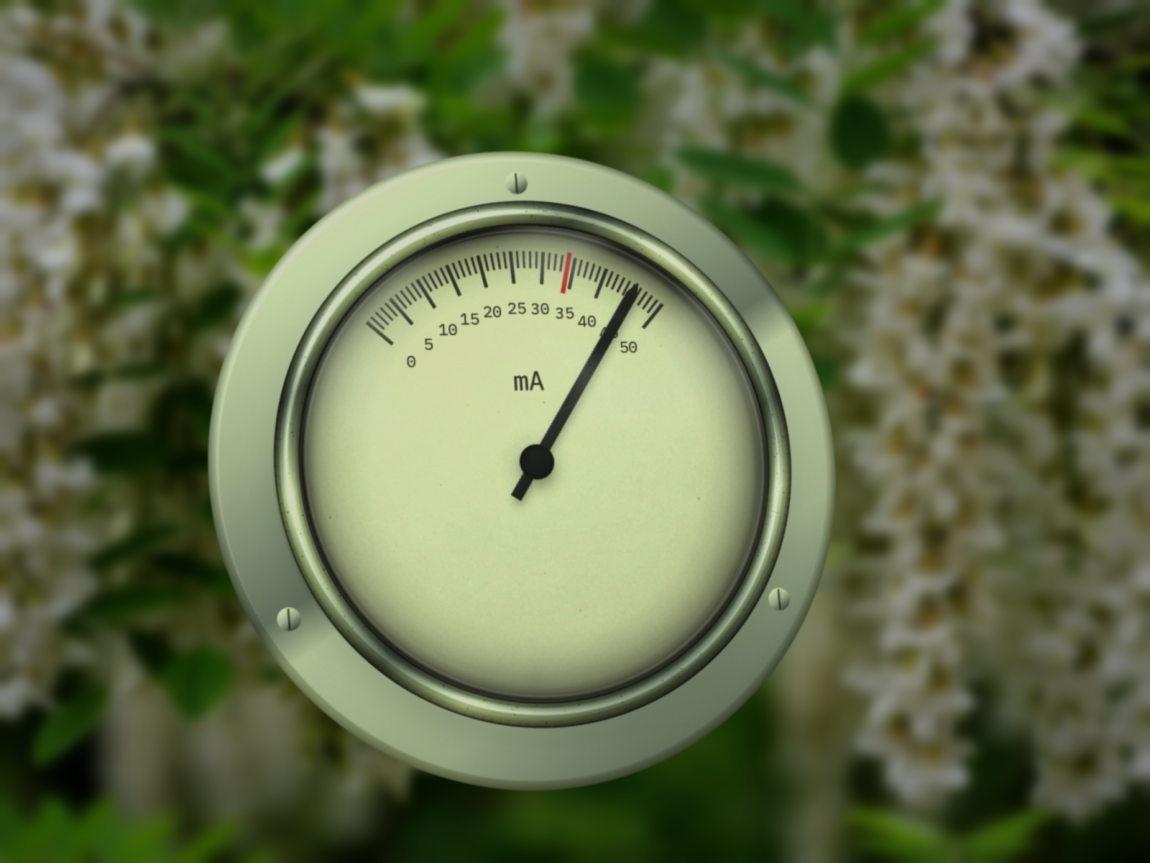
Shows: 45 mA
